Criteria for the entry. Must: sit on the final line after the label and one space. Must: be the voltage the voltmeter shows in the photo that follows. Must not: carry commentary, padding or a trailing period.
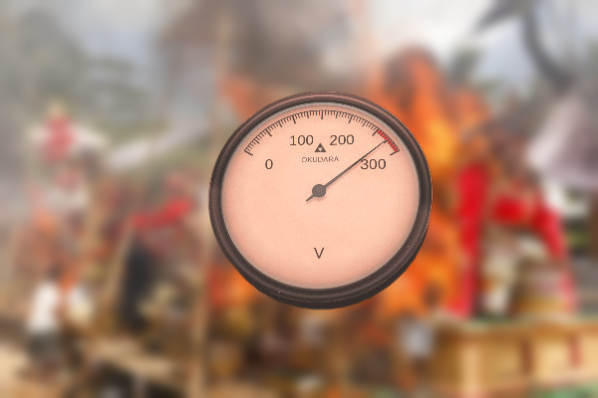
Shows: 275 V
